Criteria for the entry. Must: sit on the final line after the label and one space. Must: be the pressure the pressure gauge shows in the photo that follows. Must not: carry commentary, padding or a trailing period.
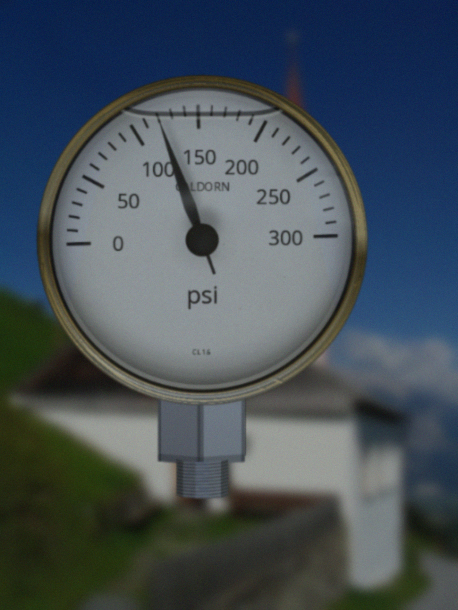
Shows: 120 psi
